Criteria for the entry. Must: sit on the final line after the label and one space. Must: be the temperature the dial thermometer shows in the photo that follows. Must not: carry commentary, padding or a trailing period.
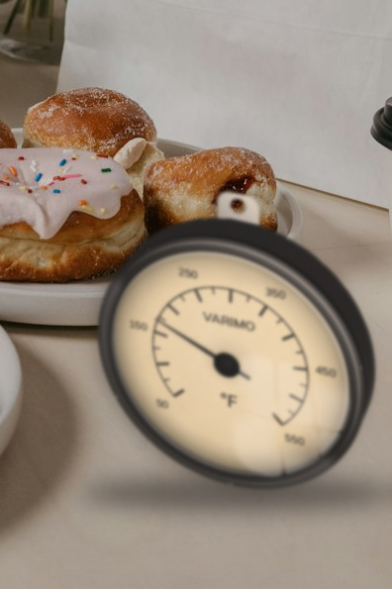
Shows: 175 °F
